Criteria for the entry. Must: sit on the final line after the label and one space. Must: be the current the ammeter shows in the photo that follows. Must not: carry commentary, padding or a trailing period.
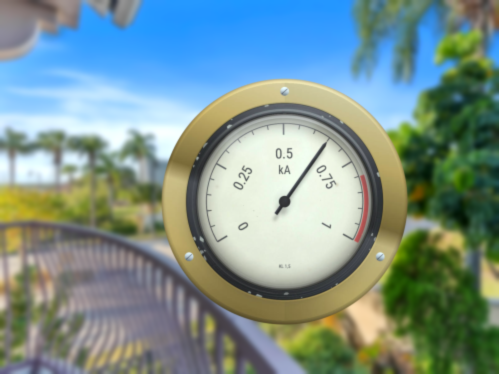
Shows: 0.65 kA
